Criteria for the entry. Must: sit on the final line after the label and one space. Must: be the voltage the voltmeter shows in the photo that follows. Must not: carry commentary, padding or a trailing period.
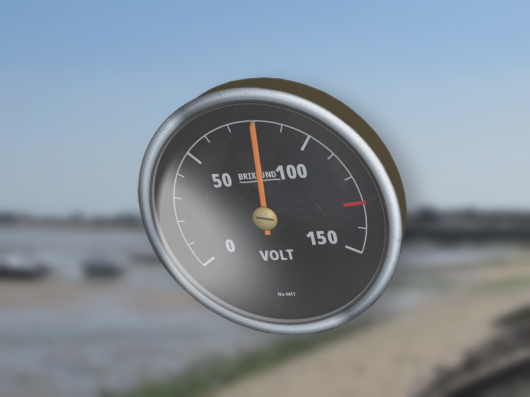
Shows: 80 V
